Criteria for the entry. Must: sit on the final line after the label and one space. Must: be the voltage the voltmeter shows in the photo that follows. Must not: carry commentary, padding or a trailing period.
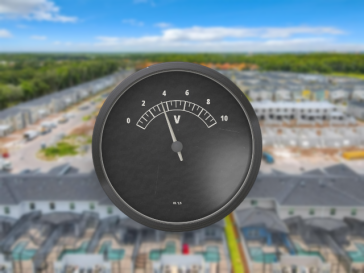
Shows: 3.5 V
